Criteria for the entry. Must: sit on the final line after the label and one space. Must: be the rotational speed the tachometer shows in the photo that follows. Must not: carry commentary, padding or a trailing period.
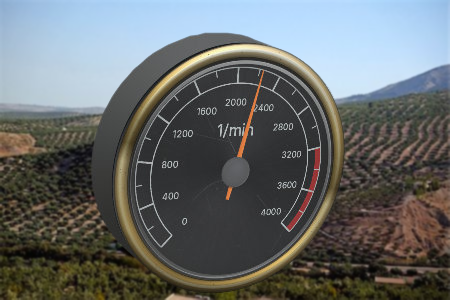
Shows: 2200 rpm
